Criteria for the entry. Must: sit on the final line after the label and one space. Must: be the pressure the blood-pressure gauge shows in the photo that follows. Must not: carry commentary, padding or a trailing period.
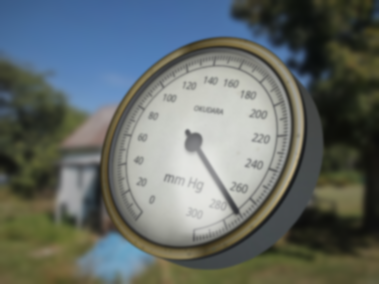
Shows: 270 mmHg
